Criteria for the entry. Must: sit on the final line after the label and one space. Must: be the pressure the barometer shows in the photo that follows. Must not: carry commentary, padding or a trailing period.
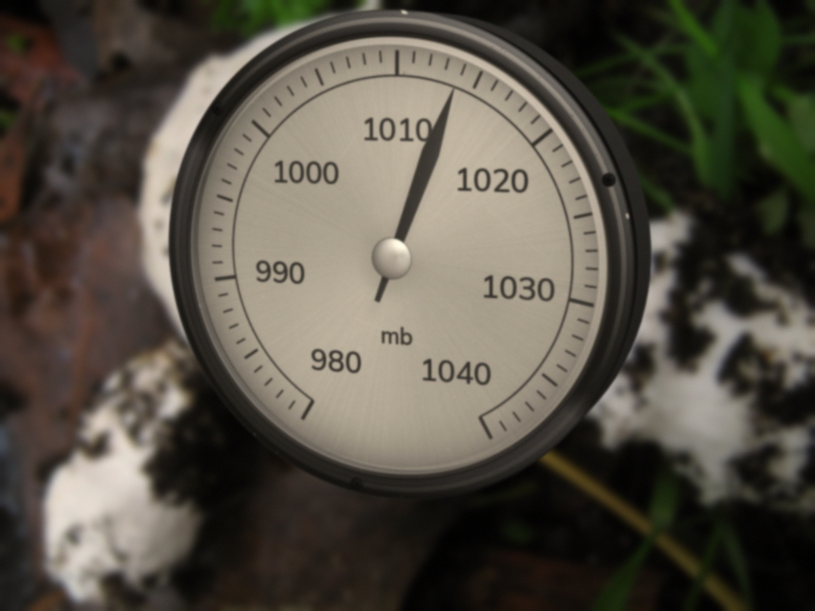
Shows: 1014 mbar
